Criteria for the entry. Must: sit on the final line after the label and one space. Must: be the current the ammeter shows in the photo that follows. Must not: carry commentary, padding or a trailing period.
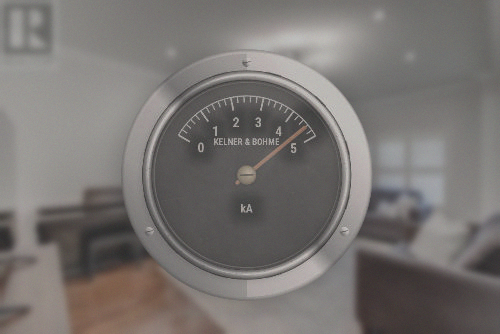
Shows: 4.6 kA
